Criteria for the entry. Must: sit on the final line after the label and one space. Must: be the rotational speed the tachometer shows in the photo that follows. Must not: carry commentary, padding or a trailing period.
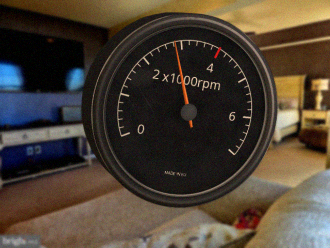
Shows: 2800 rpm
